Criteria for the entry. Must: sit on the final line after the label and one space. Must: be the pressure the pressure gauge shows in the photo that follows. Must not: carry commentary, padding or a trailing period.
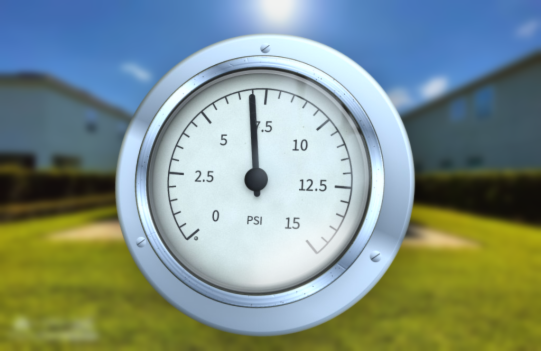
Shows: 7 psi
